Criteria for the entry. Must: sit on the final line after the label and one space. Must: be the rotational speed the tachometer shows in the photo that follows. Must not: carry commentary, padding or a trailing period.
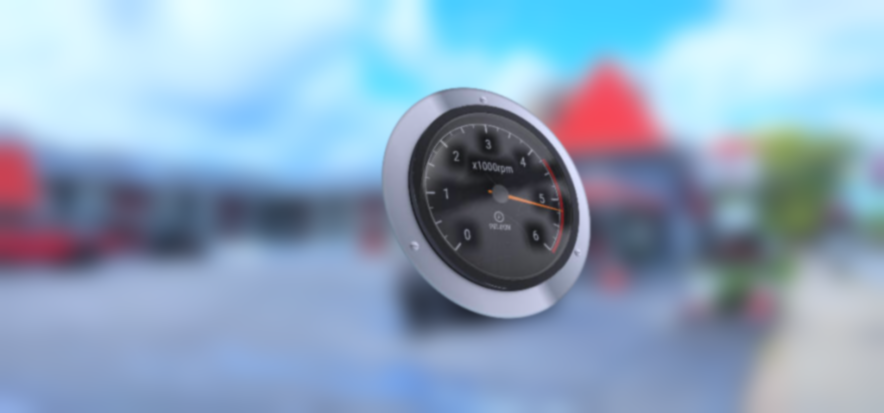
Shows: 5250 rpm
